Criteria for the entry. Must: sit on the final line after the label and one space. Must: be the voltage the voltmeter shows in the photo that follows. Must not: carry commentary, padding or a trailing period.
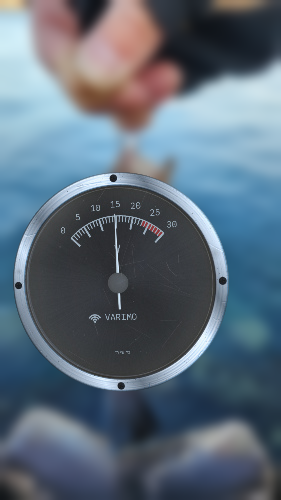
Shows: 15 V
